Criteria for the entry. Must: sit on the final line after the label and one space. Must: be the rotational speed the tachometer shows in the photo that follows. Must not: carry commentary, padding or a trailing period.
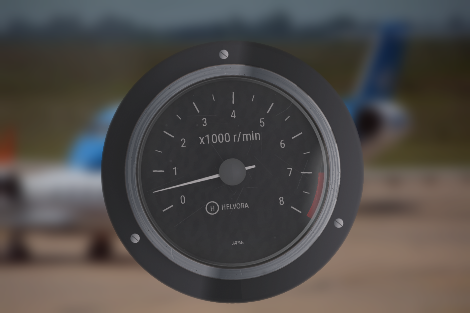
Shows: 500 rpm
